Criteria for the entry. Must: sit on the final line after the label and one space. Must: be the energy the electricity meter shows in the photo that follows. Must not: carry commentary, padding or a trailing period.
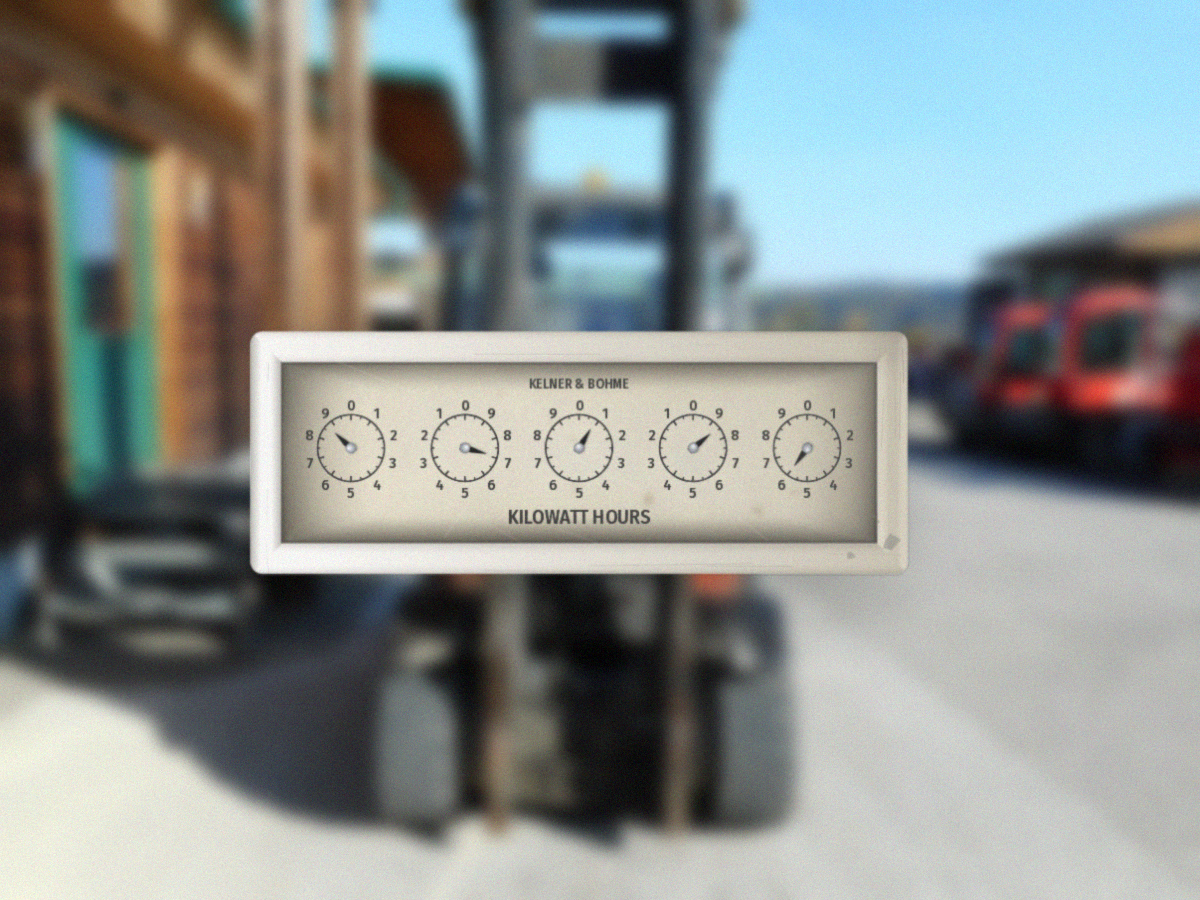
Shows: 87086 kWh
